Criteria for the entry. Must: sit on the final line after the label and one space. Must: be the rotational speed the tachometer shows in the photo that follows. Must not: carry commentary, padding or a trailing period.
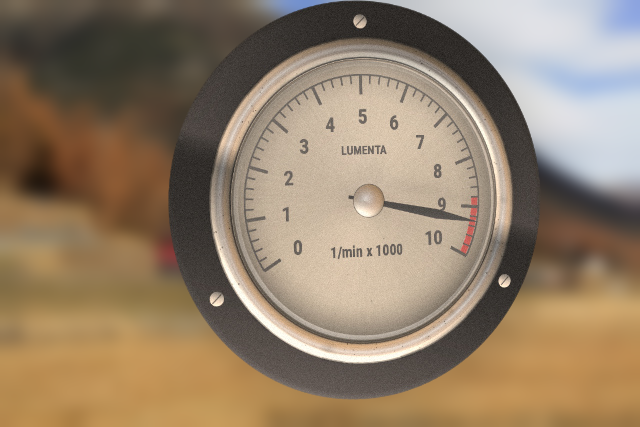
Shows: 9300 rpm
